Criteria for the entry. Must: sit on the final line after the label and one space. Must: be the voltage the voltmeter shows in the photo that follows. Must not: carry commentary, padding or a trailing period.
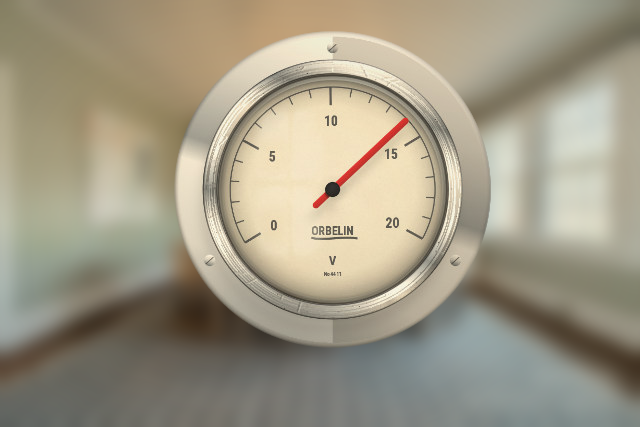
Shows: 14 V
